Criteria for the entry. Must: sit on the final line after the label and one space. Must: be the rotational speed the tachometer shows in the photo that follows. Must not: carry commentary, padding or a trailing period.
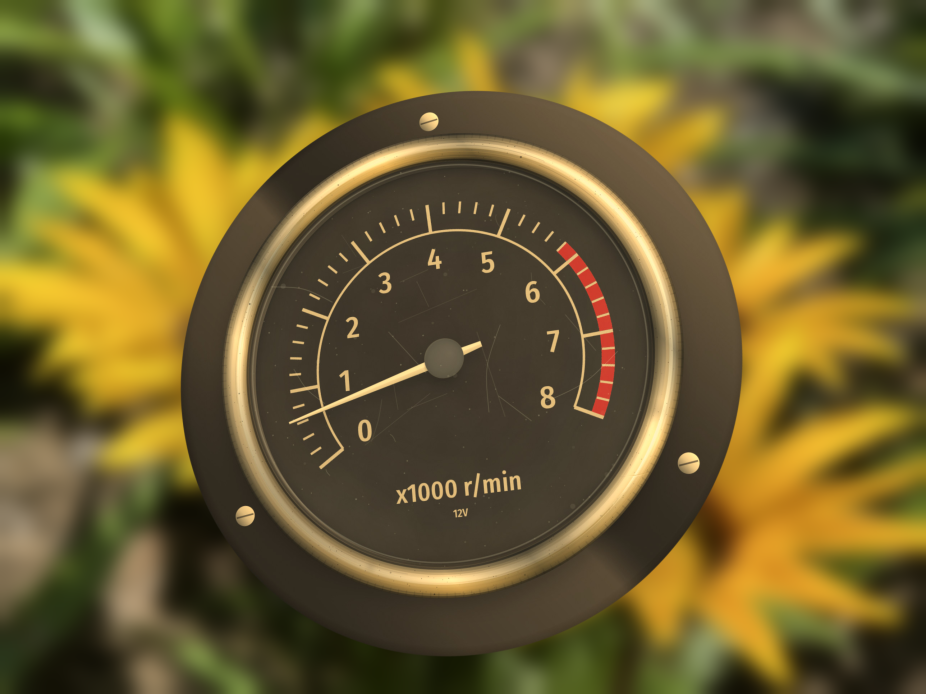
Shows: 600 rpm
